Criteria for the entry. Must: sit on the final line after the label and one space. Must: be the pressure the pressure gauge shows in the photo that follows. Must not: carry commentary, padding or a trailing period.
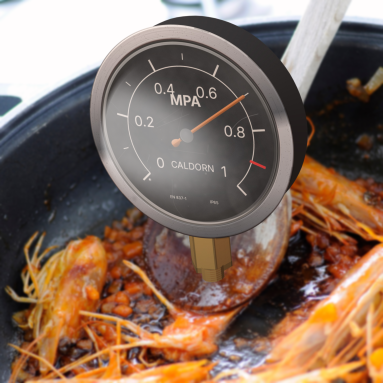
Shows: 0.7 MPa
